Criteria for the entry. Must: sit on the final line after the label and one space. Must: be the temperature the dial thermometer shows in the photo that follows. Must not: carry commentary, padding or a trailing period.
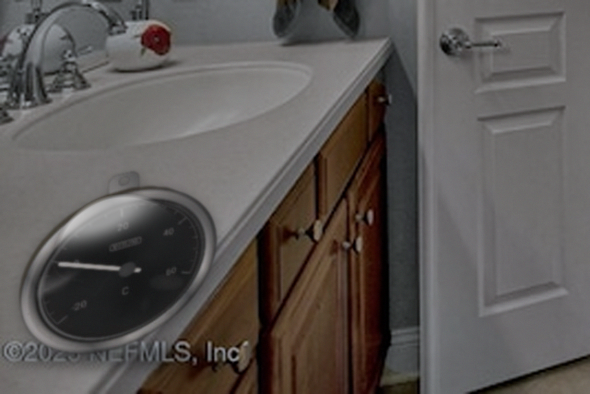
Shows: 0 °C
